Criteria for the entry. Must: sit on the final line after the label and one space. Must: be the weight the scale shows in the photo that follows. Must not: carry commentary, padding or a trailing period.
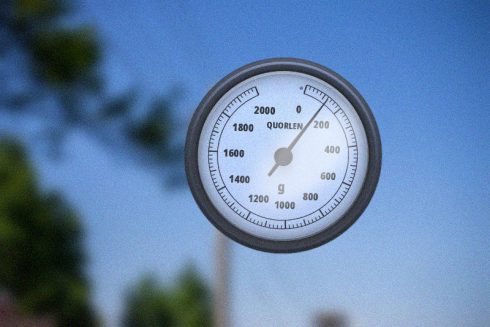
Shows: 120 g
